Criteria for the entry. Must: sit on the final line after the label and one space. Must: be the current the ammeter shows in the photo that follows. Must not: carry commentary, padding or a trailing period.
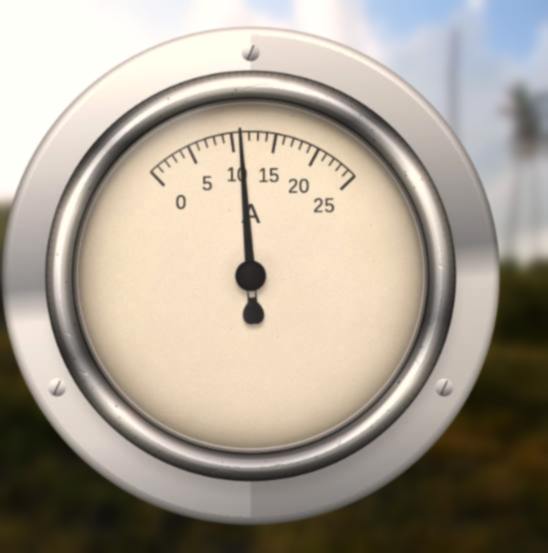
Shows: 11 A
